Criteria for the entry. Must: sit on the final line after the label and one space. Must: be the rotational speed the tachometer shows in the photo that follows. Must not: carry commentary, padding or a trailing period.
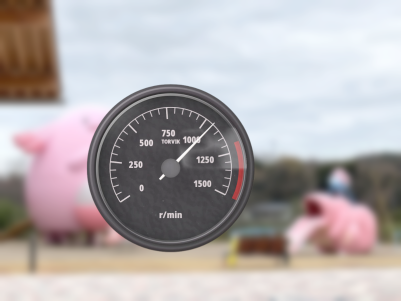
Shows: 1050 rpm
